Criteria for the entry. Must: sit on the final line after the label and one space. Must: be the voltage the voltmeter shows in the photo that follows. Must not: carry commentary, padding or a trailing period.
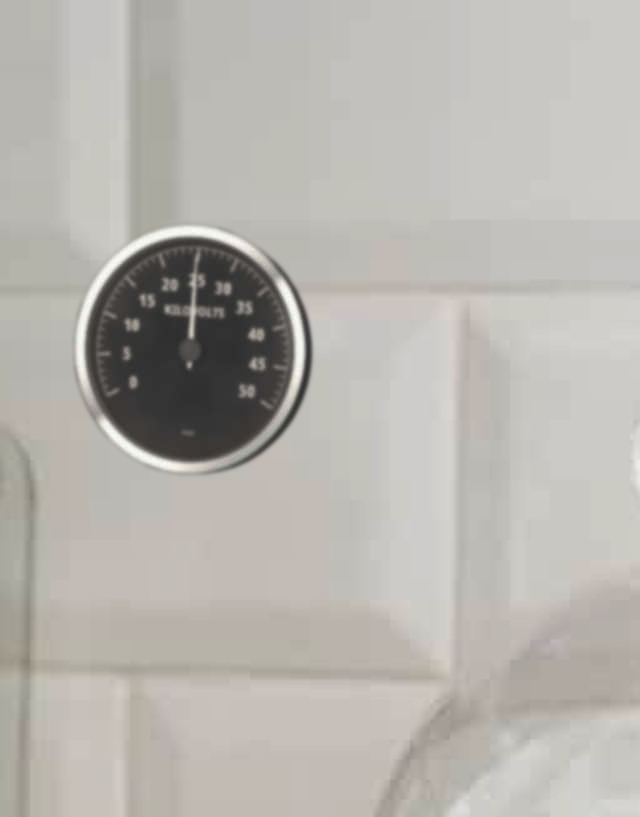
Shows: 25 kV
